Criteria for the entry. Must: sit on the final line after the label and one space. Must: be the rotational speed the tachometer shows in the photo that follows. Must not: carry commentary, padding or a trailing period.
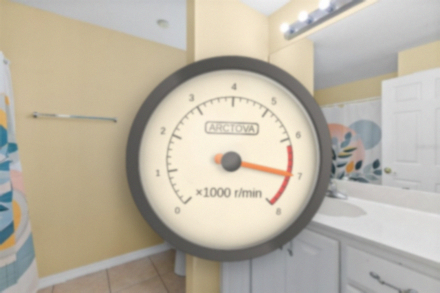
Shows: 7000 rpm
